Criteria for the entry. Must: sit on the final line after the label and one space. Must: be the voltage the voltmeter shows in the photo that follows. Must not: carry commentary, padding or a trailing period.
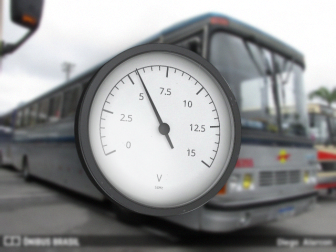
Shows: 5.5 V
